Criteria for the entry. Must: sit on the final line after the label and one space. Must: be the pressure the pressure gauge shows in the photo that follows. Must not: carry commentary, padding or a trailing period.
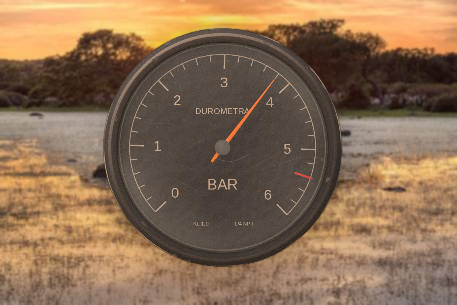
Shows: 3.8 bar
